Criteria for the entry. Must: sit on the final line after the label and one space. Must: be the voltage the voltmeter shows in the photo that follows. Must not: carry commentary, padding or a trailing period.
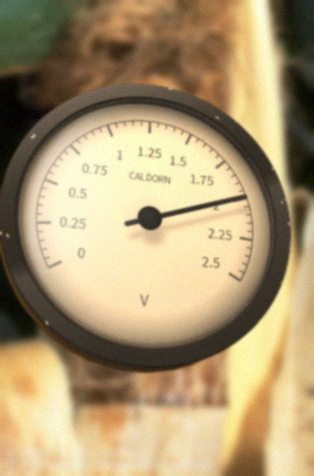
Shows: 2 V
